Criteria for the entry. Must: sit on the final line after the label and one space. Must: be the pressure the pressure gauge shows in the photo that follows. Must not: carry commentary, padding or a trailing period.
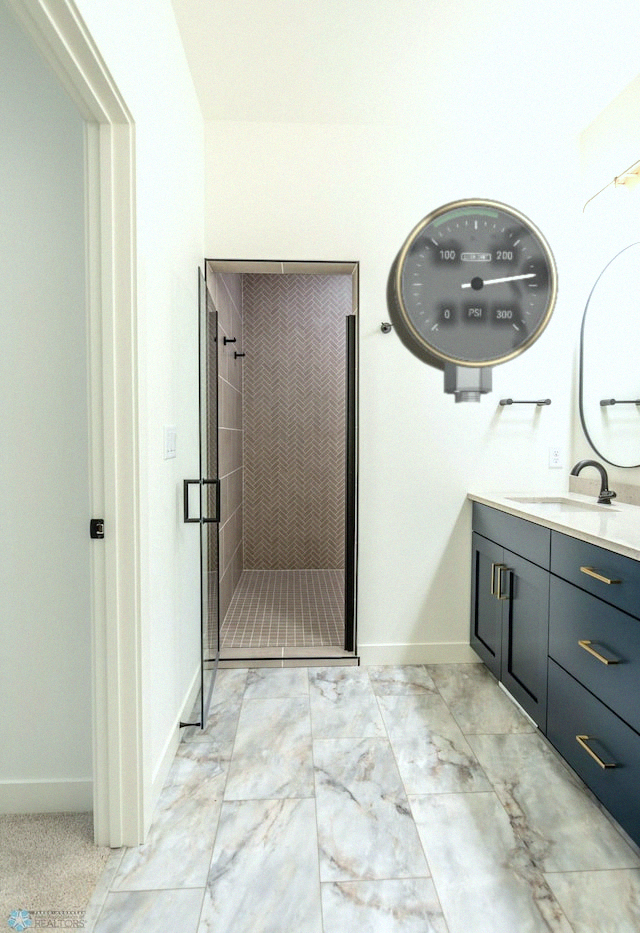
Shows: 240 psi
